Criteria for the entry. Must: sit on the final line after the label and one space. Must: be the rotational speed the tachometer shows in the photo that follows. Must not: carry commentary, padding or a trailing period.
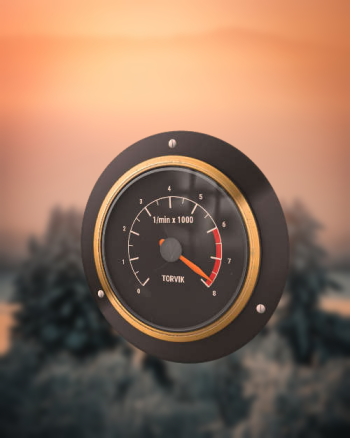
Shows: 7750 rpm
